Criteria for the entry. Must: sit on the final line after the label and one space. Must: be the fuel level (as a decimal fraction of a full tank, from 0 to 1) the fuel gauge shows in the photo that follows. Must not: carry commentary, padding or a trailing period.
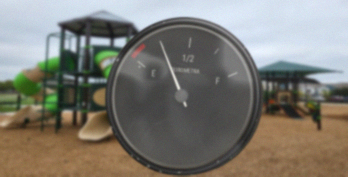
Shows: 0.25
